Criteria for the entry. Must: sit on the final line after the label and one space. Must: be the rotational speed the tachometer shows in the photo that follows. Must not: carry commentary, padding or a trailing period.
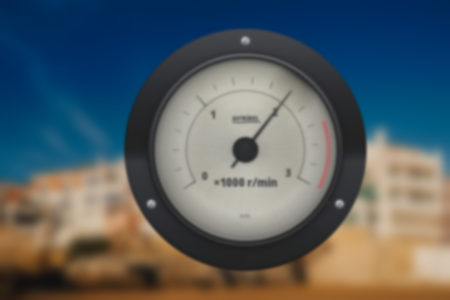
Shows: 2000 rpm
